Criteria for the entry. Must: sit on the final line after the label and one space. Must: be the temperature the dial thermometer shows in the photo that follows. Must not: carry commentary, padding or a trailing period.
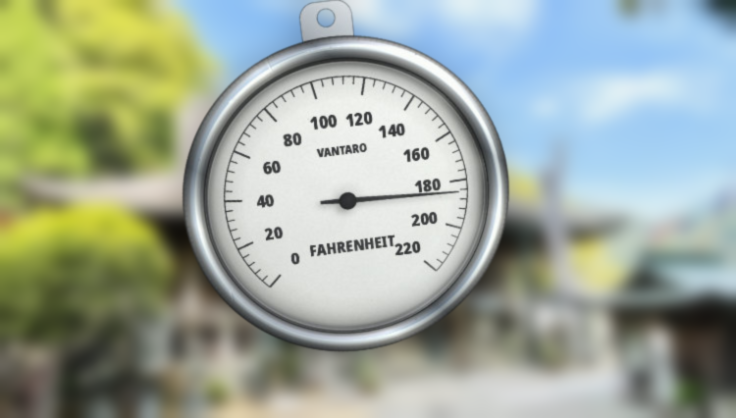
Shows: 184 °F
